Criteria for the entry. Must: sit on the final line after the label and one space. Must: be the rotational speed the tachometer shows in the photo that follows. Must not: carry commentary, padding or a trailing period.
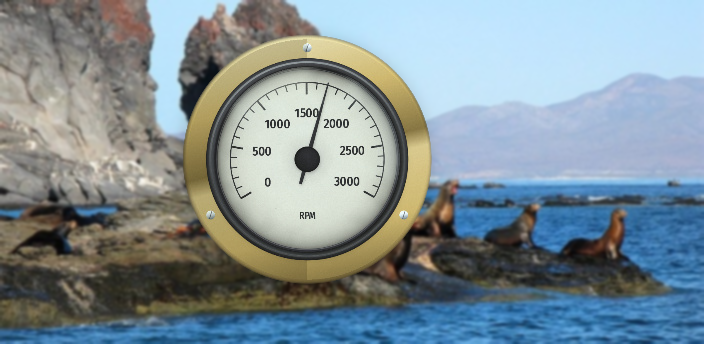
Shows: 1700 rpm
